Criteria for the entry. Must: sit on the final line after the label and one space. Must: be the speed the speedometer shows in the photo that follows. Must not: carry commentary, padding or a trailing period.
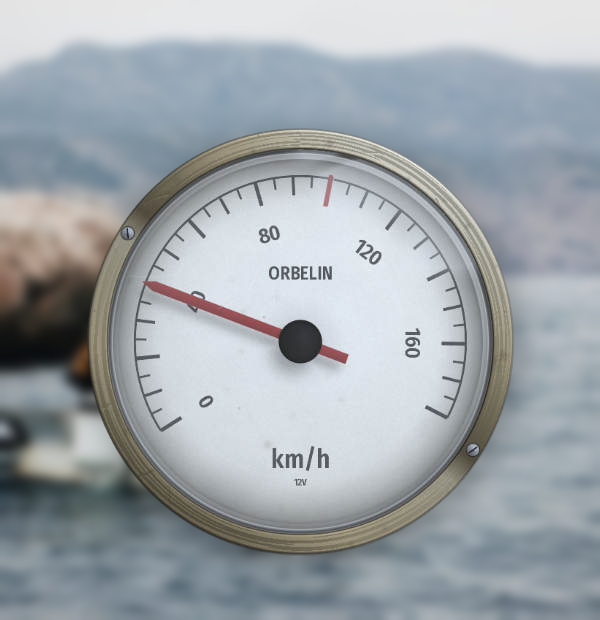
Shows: 40 km/h
